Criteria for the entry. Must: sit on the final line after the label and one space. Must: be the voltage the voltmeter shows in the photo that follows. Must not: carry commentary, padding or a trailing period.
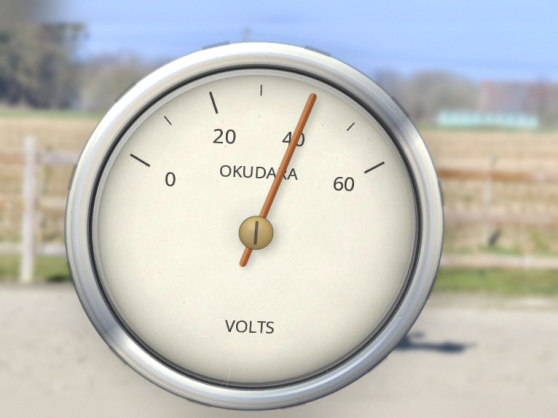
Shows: 40 V
